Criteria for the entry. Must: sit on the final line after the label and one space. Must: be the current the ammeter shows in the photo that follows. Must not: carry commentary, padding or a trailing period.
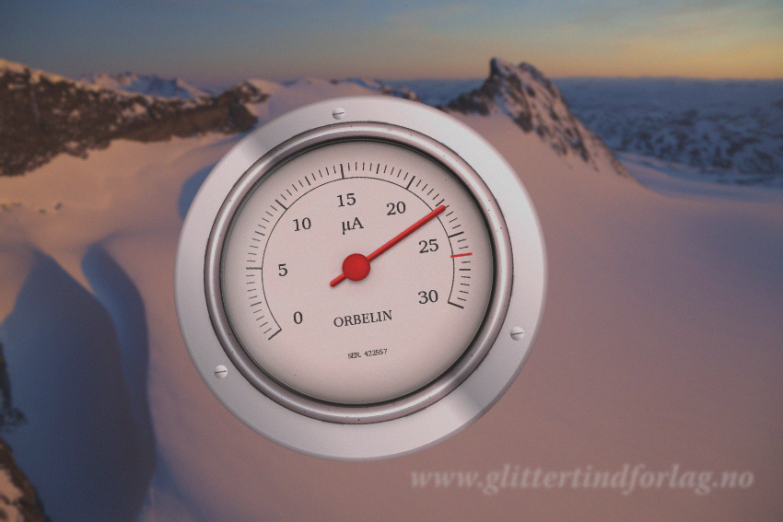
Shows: 23 µA
